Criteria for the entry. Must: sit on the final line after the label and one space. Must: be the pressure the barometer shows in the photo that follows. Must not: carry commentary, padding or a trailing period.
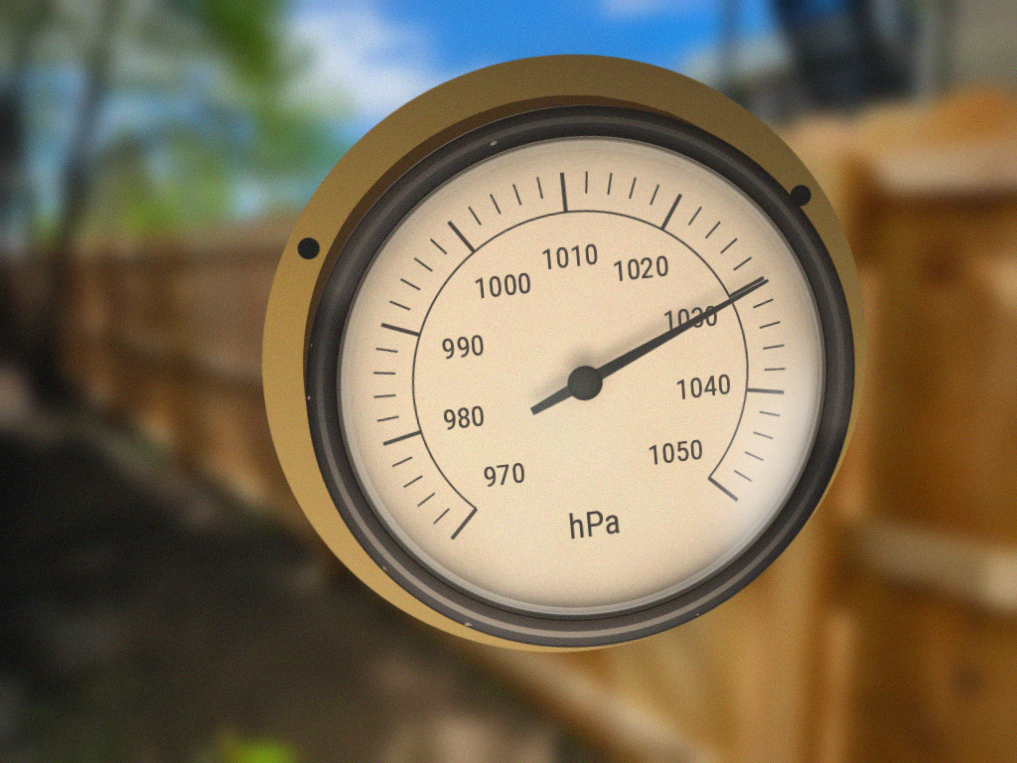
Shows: 1030 hPa
